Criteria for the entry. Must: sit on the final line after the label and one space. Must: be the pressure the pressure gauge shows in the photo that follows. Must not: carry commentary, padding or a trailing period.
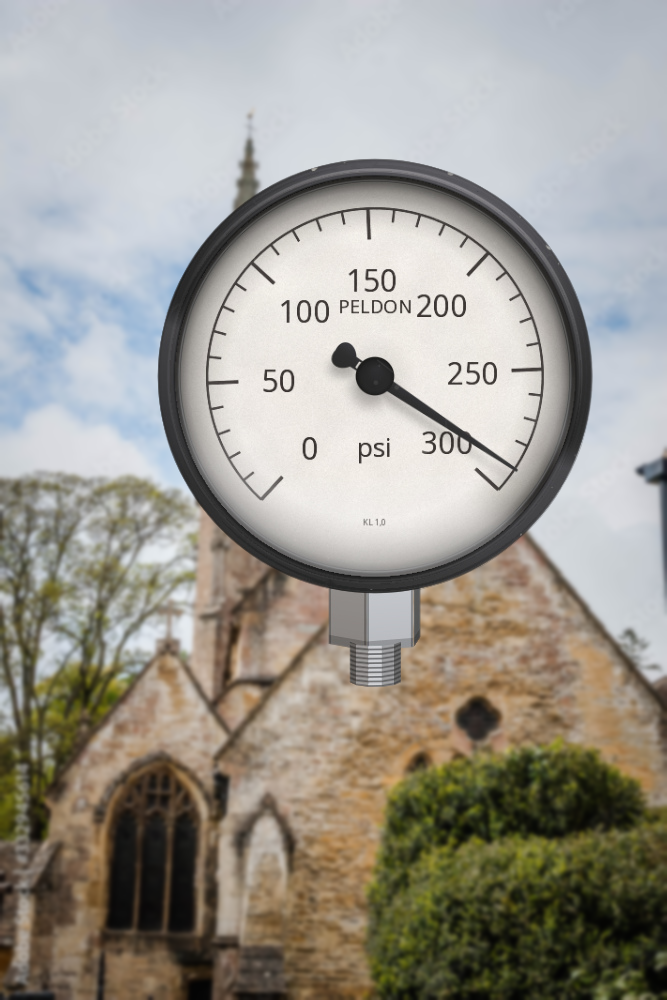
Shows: 290 psi
